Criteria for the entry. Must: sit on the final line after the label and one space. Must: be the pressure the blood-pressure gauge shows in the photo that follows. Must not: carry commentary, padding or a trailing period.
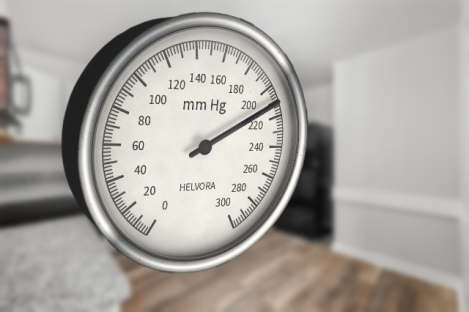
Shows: 210 mmHg
